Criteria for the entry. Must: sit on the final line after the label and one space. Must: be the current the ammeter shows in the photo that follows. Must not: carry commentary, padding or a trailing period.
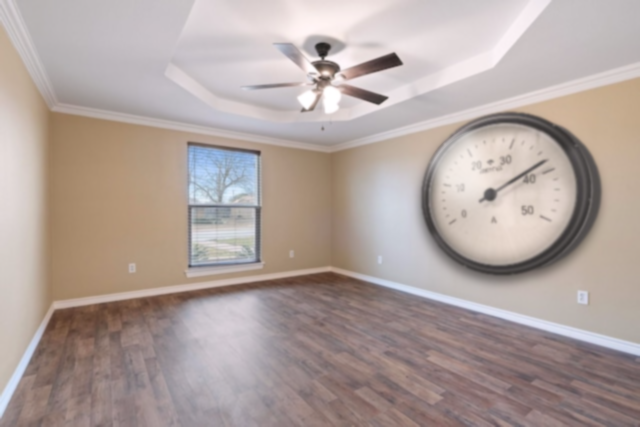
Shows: 38 A
